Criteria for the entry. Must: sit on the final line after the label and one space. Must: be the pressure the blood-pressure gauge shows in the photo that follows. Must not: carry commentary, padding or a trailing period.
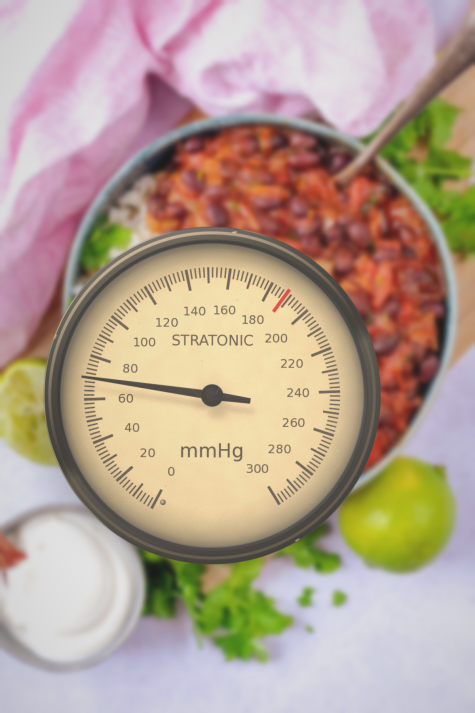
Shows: 70 mmHg
